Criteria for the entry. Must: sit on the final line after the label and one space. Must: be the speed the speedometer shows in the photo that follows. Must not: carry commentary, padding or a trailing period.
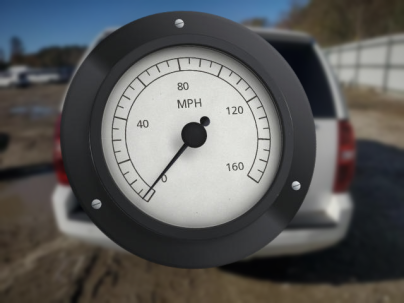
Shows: 2.5 mph
